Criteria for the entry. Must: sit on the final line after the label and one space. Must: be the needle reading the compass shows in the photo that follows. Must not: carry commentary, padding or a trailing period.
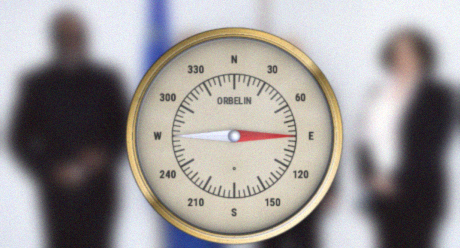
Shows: 90 °
